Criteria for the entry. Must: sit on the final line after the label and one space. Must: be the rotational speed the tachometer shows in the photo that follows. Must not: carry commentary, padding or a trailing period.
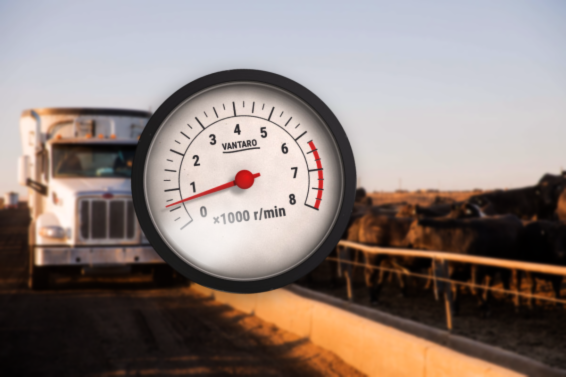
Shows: 625 rpm
